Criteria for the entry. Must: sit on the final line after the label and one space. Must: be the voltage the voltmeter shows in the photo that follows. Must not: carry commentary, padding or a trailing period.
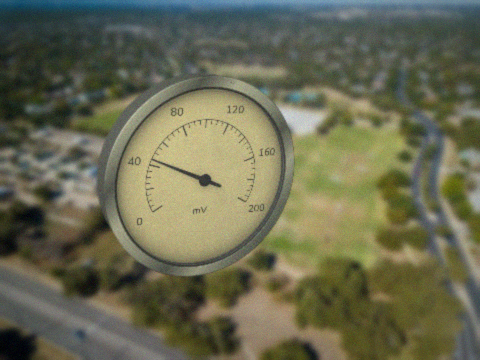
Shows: 45 mV
